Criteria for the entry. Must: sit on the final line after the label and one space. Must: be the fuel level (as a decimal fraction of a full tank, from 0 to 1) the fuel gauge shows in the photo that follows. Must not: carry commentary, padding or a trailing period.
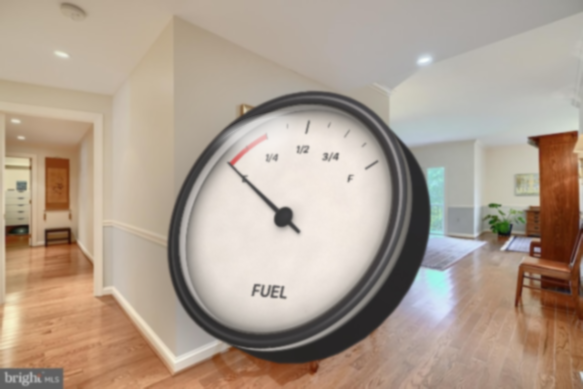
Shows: 0
